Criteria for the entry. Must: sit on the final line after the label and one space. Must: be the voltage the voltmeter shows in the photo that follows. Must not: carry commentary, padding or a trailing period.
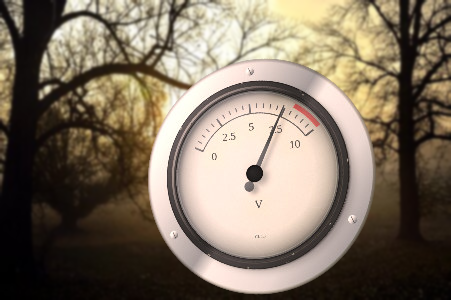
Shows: 7.5 V
